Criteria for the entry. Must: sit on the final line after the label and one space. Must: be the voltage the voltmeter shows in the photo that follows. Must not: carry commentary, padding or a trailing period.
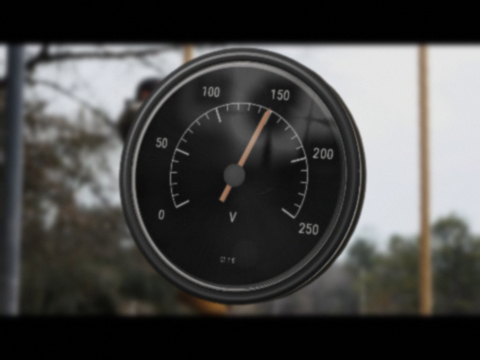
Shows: 150 V
